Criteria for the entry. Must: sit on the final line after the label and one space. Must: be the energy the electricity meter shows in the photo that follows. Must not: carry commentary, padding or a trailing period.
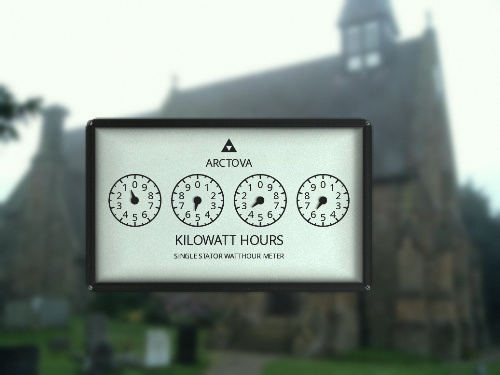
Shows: 536 kWh
